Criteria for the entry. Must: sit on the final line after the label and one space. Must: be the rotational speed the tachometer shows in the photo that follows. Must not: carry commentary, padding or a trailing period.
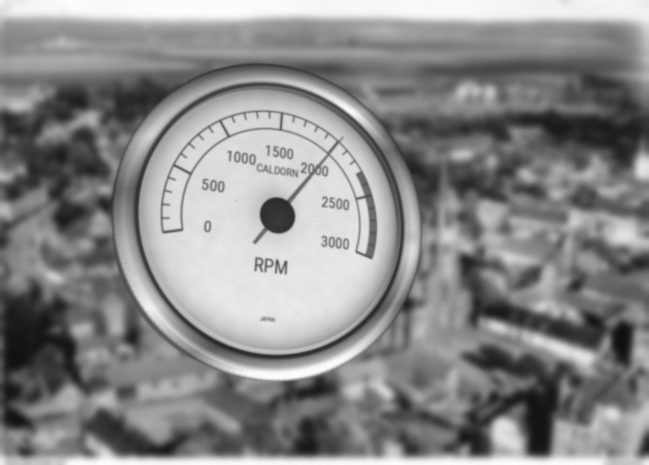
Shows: 2000 rpm
